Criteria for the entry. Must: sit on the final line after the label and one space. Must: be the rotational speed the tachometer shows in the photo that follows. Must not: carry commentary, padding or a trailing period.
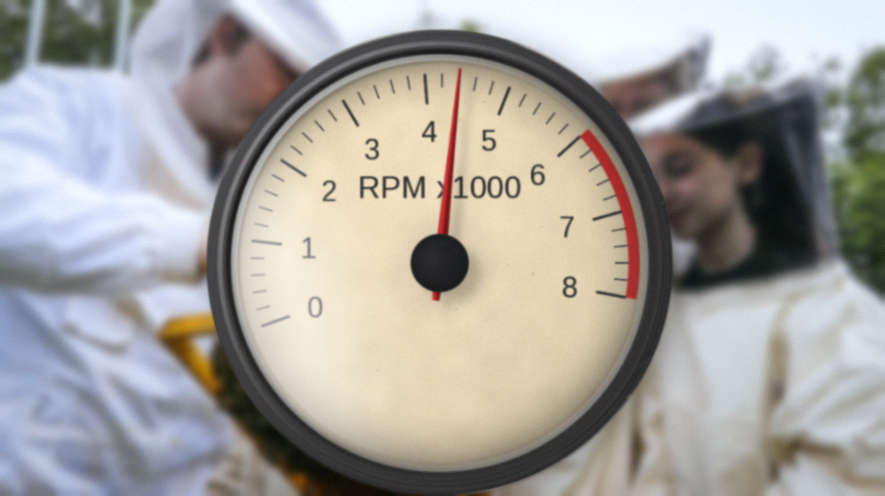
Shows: 4400 rpm
